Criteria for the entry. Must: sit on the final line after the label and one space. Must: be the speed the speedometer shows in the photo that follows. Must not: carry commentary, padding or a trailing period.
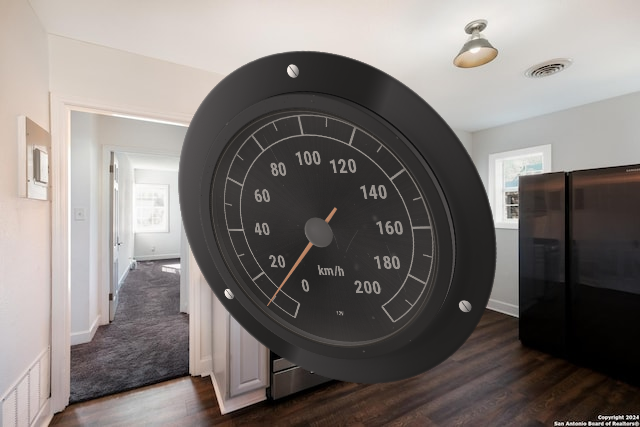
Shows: 10 km/h
